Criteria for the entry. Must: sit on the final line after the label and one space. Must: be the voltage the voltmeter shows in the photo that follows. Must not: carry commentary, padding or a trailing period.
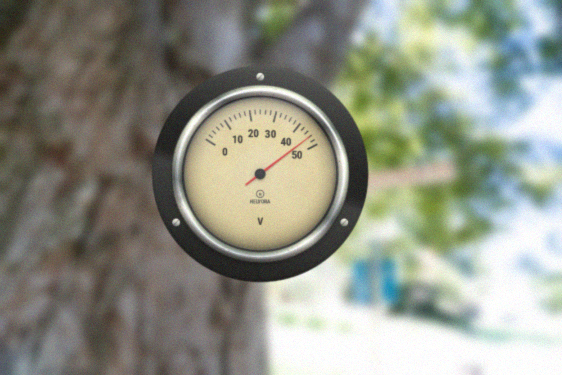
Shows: 46 V
